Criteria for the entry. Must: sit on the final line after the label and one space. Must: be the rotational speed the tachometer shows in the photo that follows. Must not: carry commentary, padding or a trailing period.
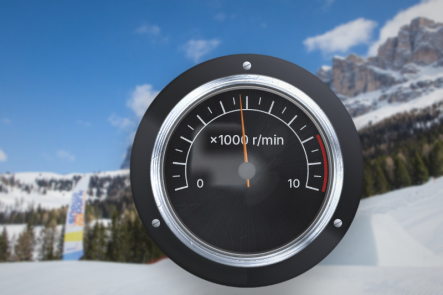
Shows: 4750 rpm
